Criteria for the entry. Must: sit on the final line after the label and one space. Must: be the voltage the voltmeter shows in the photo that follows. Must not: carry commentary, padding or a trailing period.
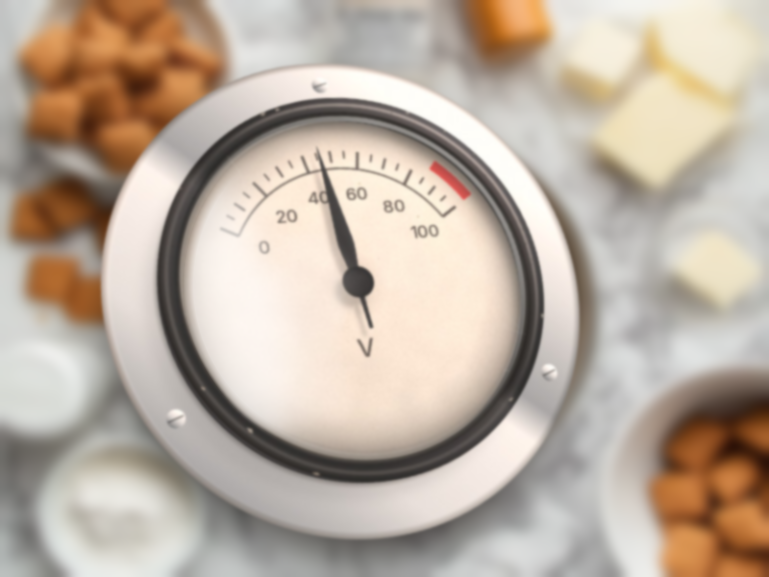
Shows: 45 V
